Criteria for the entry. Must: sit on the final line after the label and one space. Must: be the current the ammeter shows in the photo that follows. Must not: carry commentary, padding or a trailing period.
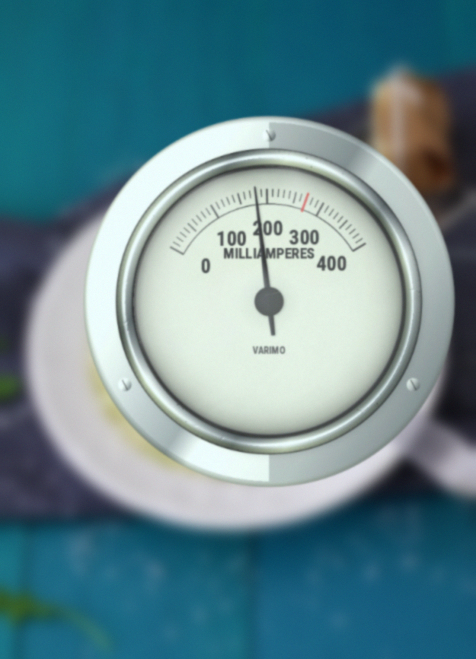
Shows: 180 mA
